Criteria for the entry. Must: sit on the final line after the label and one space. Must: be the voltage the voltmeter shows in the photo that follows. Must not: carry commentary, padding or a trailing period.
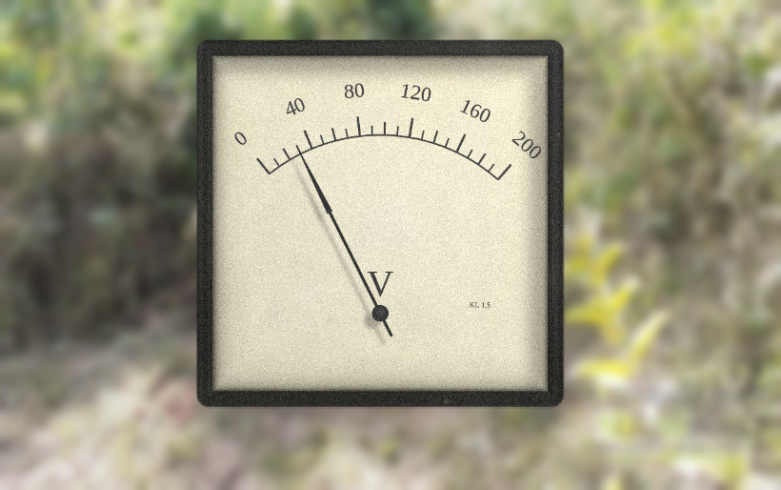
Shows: 30 V
